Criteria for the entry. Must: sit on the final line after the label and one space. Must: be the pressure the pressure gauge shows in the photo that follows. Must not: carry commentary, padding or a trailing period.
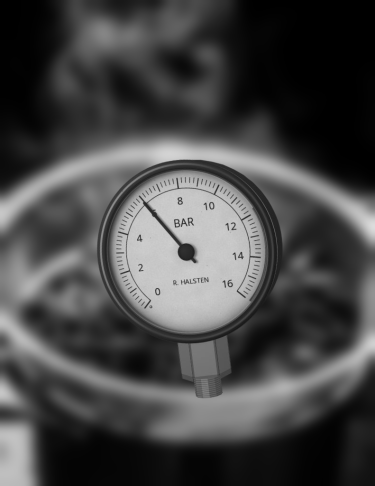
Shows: 6 bar
